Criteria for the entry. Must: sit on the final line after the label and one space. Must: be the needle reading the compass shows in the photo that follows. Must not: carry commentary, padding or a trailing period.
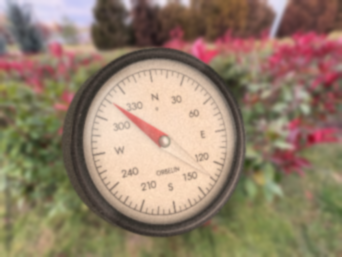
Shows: 315 °
